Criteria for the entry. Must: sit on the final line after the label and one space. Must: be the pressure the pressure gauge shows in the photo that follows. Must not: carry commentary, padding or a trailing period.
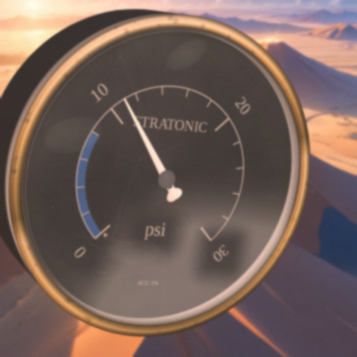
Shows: 11 psi
